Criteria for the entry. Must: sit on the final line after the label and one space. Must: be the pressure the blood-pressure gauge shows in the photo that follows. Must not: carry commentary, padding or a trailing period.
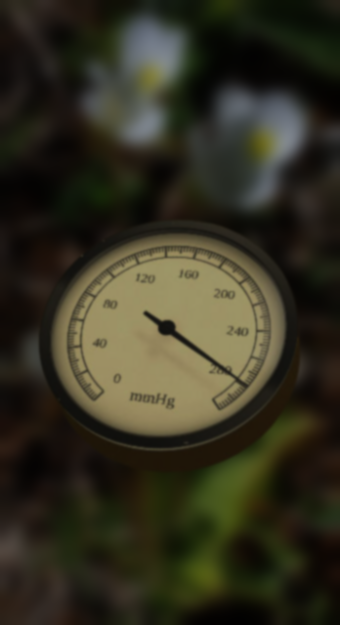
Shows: 280 mmHg
